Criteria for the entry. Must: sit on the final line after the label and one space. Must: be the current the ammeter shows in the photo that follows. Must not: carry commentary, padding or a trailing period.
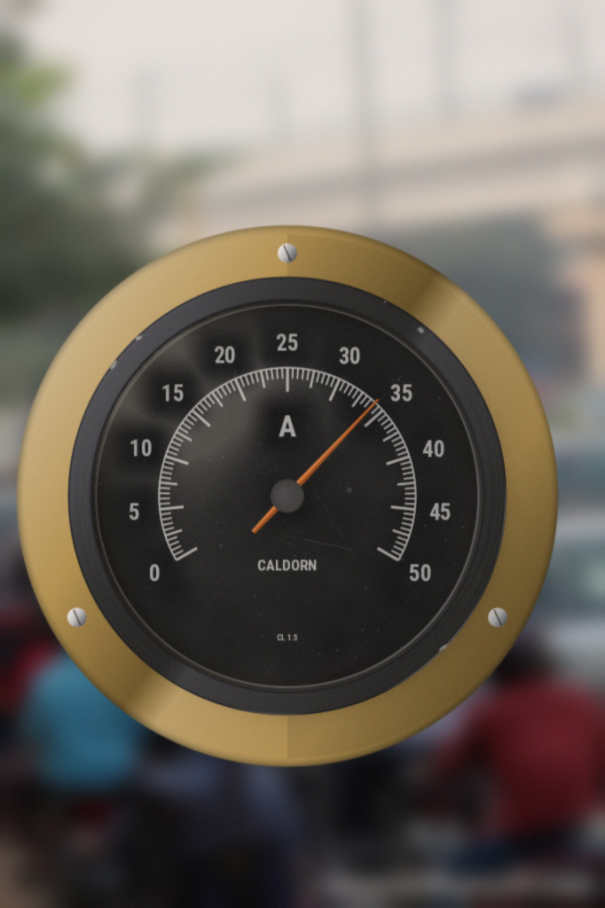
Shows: 34 A
